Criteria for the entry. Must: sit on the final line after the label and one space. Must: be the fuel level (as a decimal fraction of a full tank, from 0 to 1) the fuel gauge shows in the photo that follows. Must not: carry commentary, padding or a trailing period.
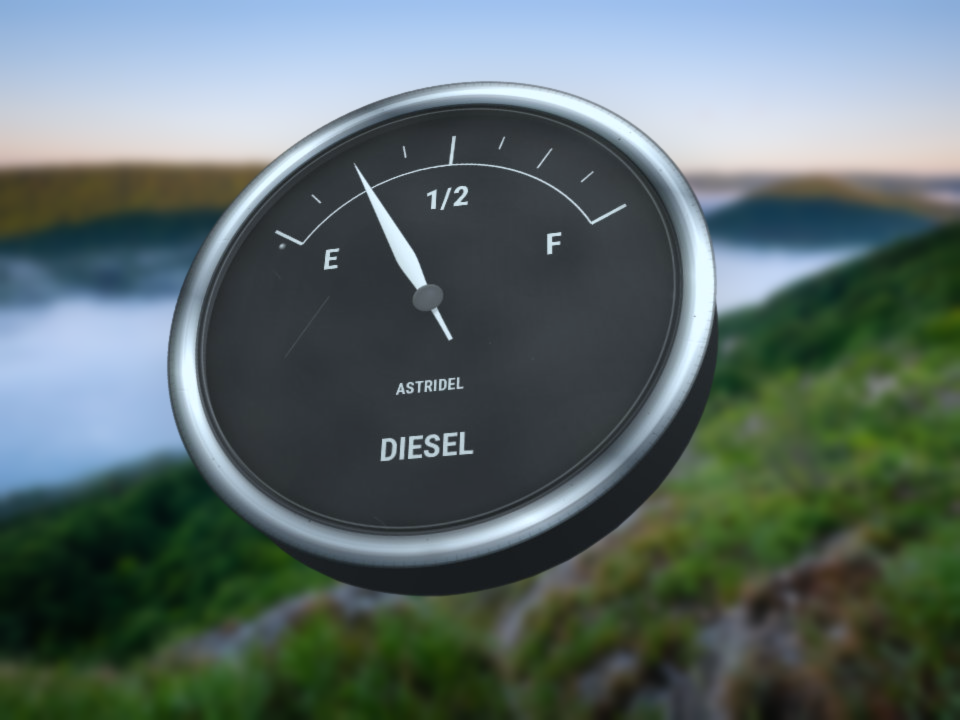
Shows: 0.25
